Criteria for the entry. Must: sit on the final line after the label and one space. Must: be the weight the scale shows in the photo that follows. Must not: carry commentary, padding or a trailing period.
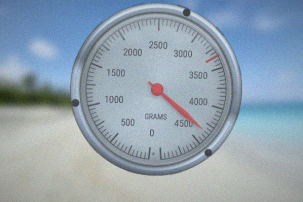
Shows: 4350 g
